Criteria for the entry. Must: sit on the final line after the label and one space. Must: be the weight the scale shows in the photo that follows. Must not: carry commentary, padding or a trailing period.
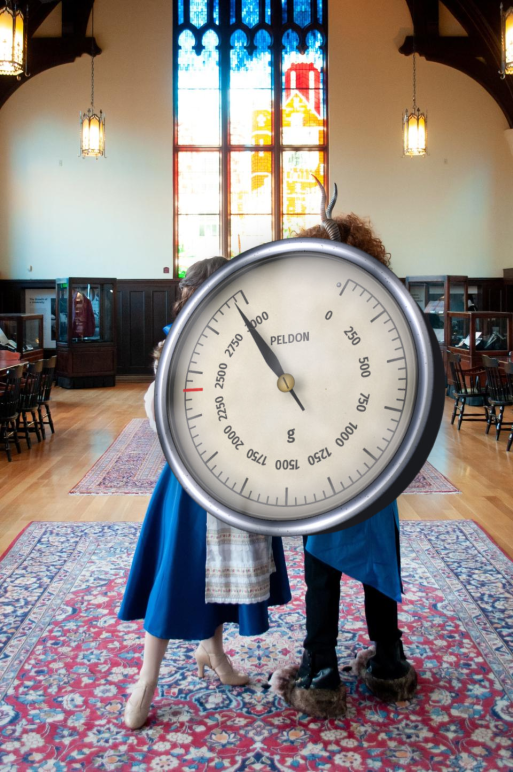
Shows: 2950 g
